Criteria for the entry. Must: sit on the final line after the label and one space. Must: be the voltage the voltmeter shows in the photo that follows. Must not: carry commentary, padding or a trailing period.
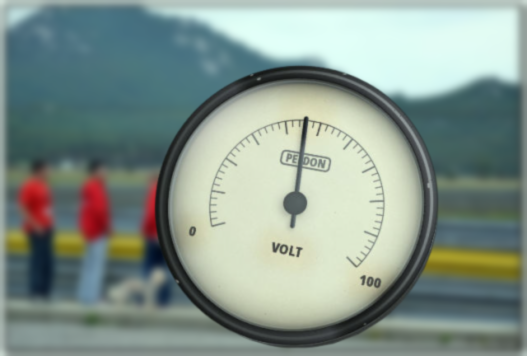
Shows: 46 V
